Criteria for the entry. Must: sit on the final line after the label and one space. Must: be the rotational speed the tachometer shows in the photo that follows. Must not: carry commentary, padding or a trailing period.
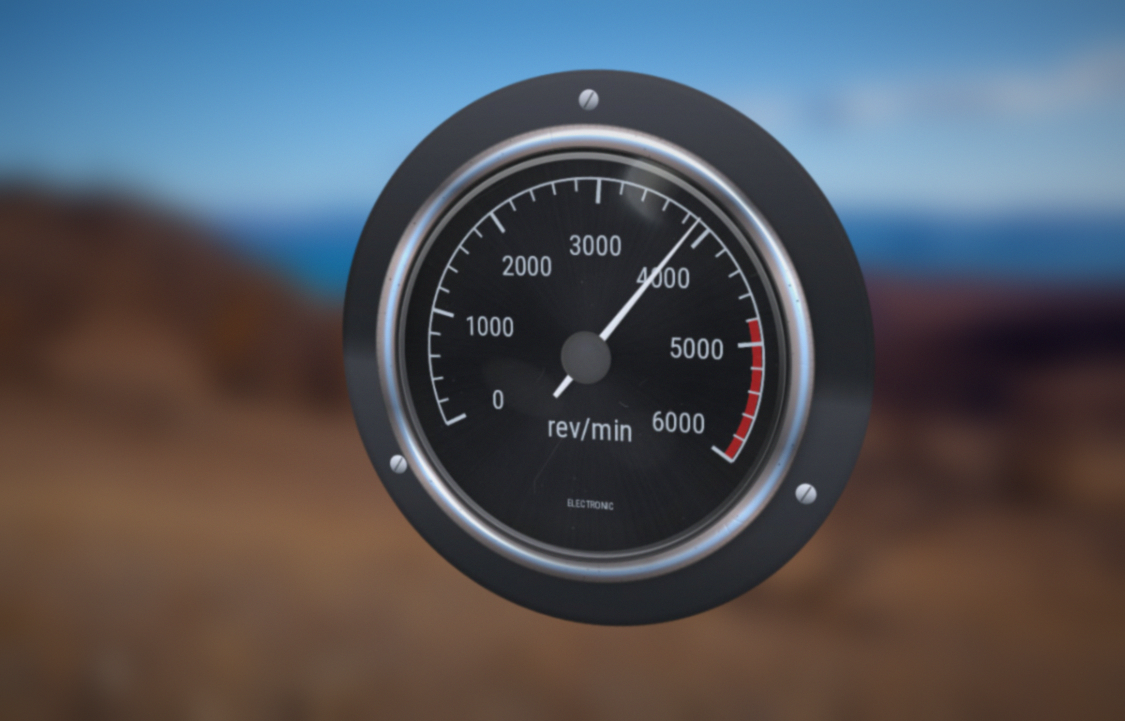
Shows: 3900 rpm
